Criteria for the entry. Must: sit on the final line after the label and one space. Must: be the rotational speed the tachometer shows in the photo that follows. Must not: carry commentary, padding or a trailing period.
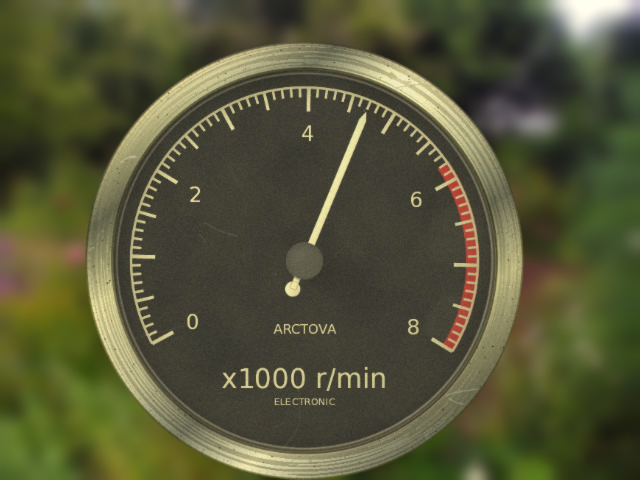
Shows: 4700 rpm
